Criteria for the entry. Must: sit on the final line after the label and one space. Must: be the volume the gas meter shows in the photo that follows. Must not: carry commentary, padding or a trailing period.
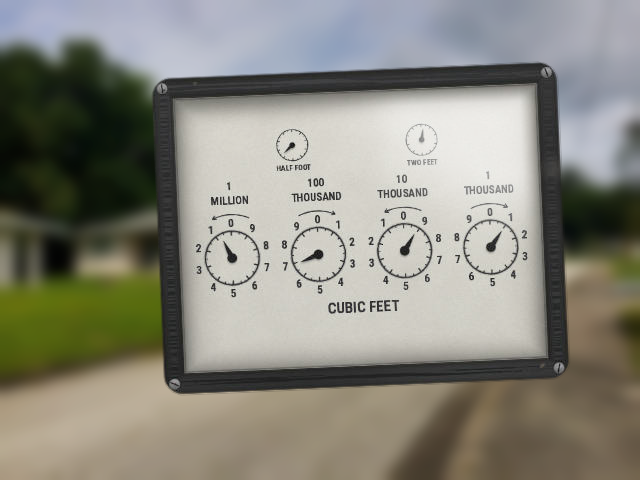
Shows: 69100 ft³
